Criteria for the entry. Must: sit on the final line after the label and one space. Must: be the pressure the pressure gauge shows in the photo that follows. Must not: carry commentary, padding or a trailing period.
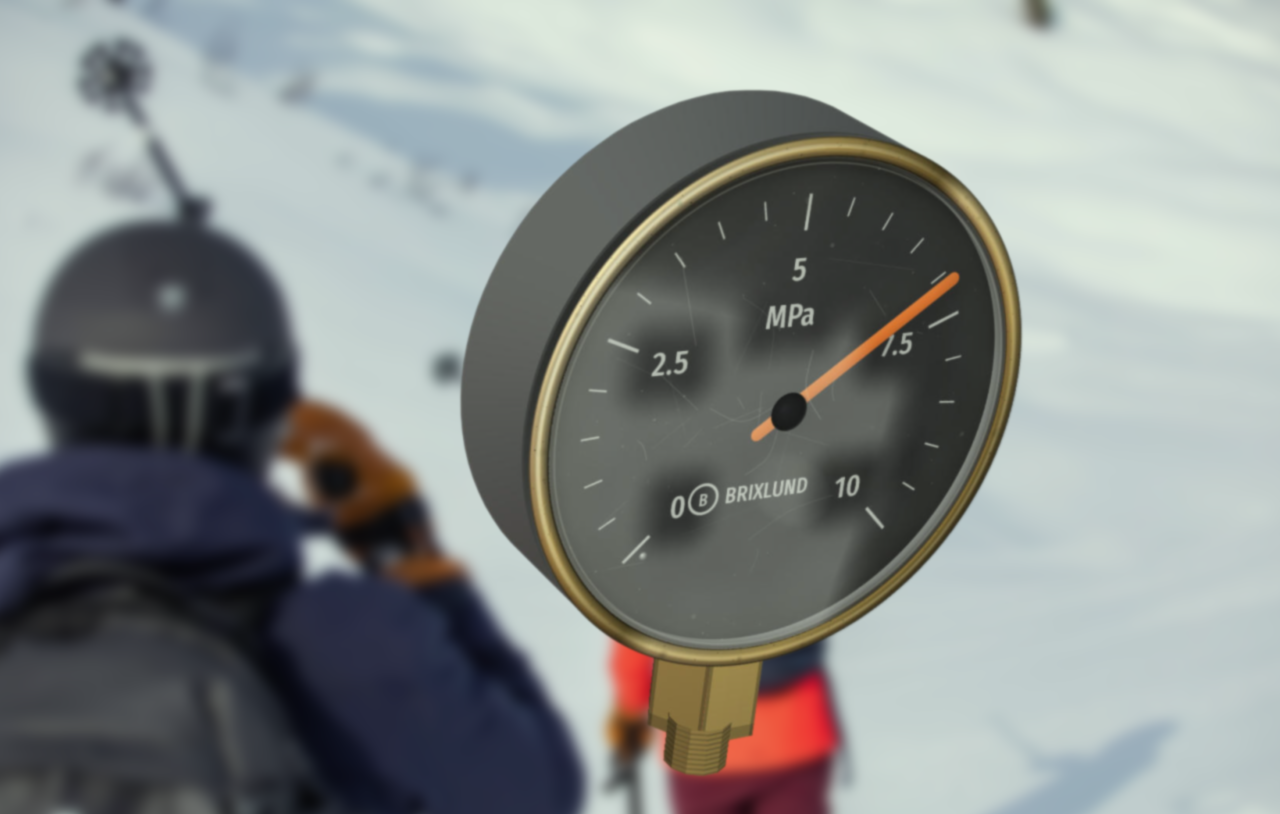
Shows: 7 MPa
